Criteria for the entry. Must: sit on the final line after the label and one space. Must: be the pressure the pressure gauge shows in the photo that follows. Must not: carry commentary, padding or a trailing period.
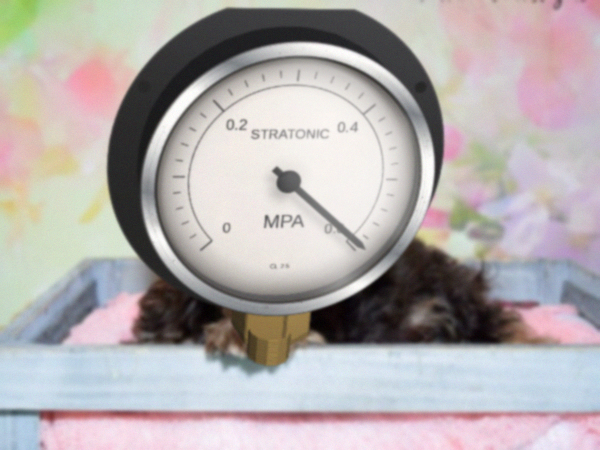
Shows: 0.59 MPa
